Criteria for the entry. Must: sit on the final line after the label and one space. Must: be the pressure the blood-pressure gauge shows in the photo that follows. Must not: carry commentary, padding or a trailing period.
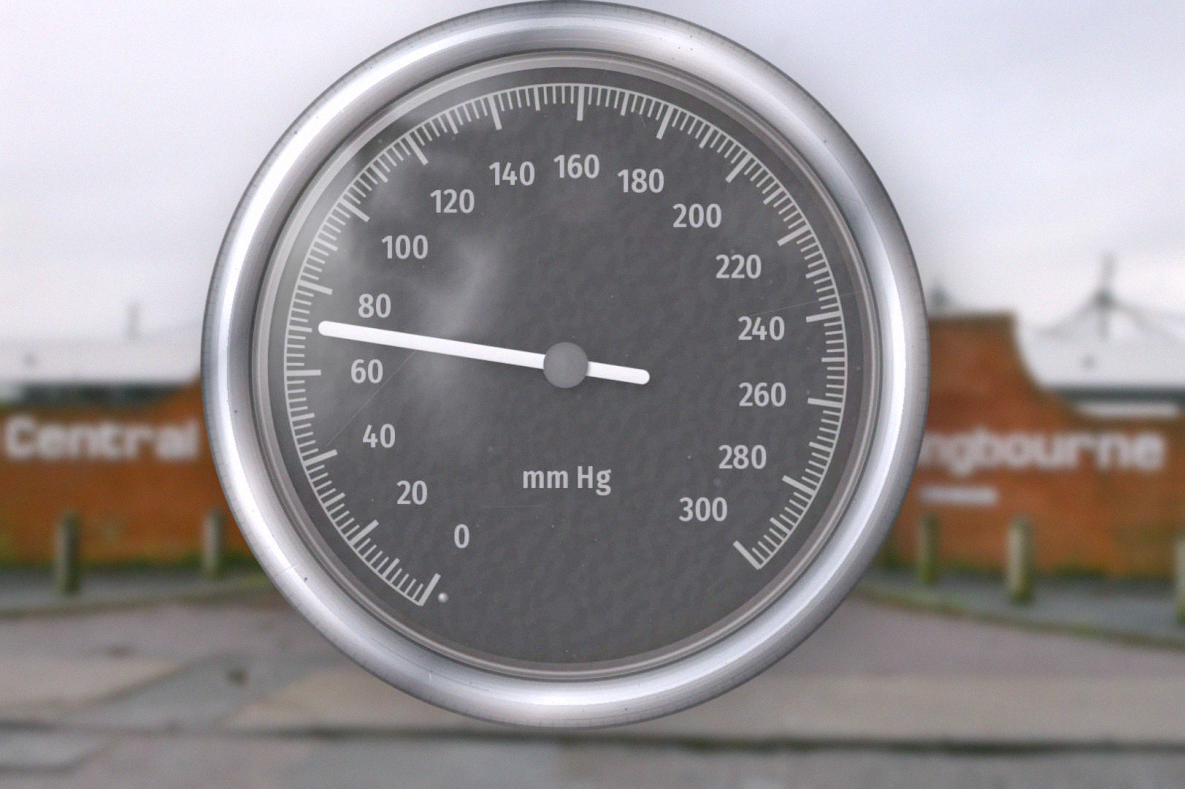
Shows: 71 mmHg
